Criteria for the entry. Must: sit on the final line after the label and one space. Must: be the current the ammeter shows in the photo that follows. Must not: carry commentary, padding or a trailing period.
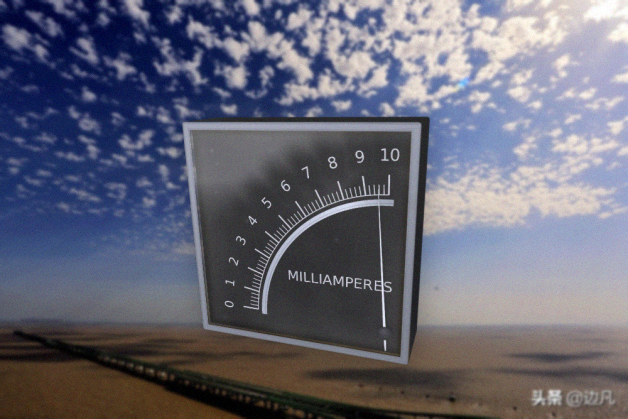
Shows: 9.6 mA
